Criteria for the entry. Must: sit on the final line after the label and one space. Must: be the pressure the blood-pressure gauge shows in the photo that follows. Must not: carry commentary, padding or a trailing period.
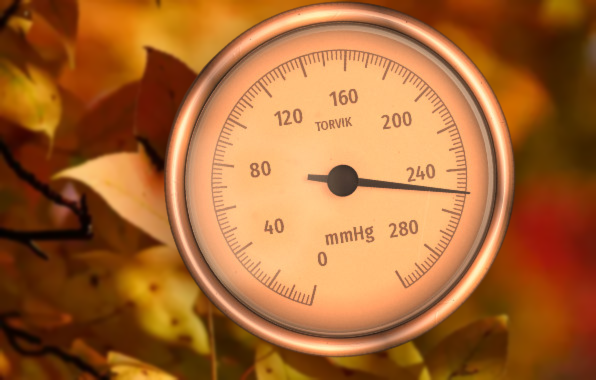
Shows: 250 mmHg
